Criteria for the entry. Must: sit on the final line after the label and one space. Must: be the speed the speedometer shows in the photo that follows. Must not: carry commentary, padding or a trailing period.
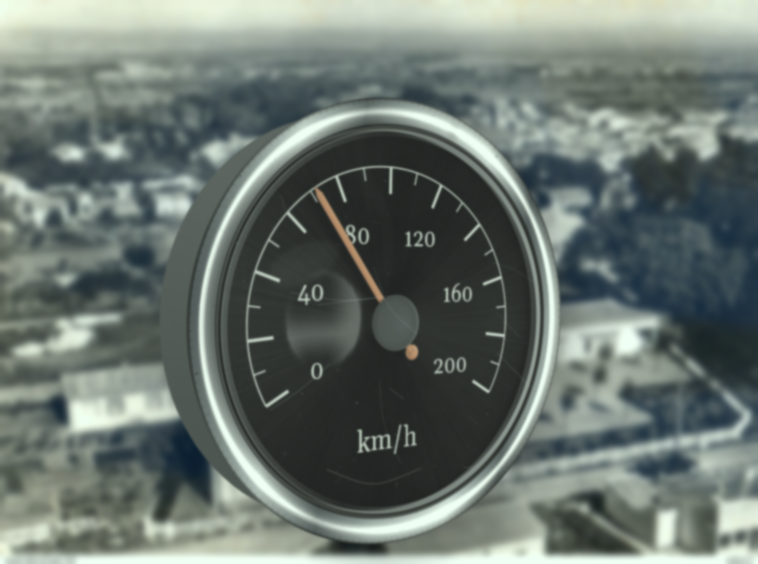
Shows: 70 km/h
